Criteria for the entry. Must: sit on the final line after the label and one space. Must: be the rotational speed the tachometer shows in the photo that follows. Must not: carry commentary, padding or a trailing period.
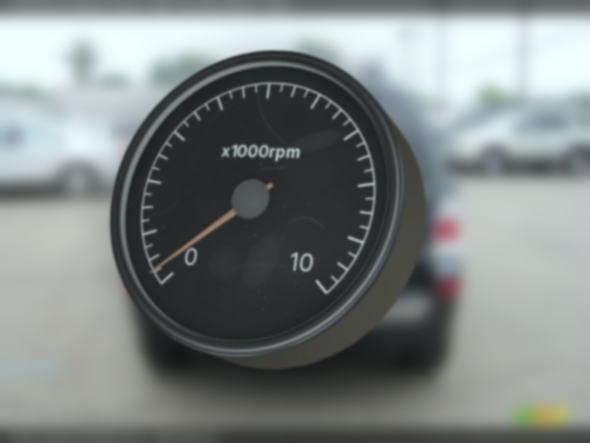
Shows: 250 rpm
